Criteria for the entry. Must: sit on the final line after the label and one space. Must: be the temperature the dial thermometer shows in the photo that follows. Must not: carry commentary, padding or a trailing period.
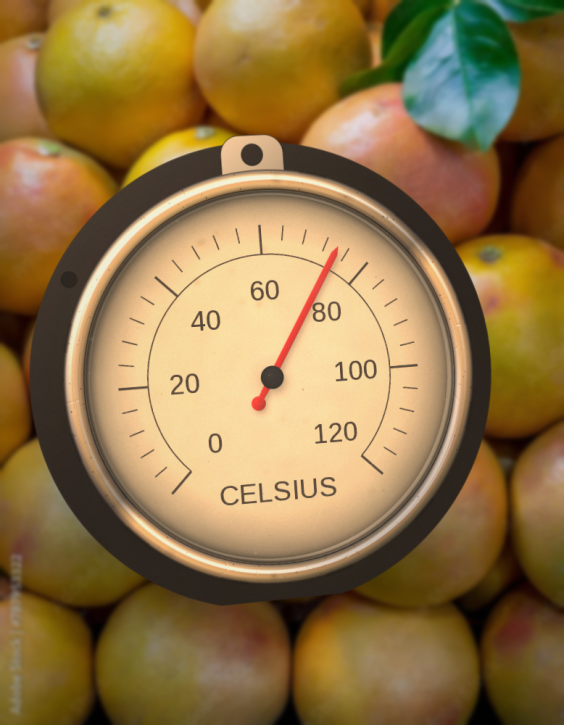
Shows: 74 °C
